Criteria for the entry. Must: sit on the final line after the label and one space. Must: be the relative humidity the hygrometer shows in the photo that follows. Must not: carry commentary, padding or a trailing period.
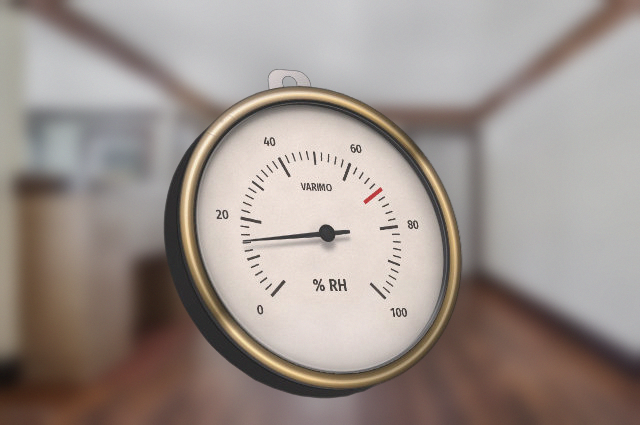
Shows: 14 %
